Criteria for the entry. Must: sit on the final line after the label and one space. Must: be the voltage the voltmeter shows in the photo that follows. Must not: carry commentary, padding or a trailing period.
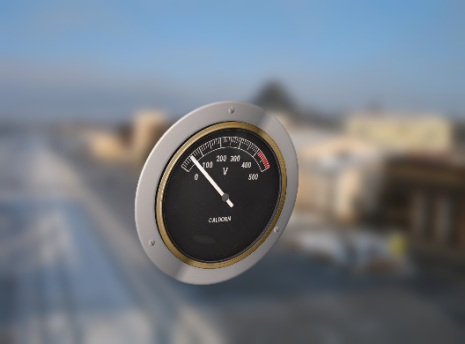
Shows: 50 V
